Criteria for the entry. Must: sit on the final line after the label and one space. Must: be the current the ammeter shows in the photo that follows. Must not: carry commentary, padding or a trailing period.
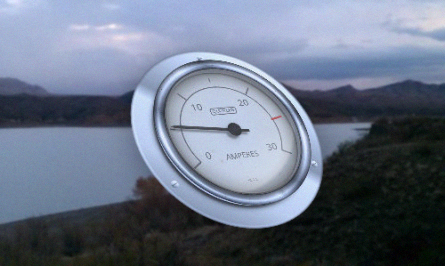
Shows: 5 A
